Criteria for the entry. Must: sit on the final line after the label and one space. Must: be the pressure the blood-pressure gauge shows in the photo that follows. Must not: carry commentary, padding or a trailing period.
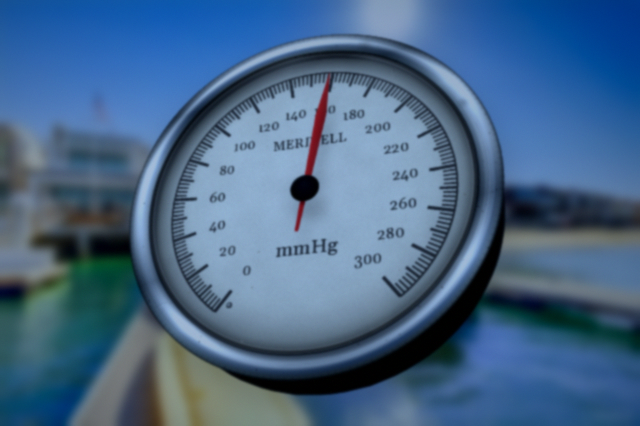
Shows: 160 mmHg
